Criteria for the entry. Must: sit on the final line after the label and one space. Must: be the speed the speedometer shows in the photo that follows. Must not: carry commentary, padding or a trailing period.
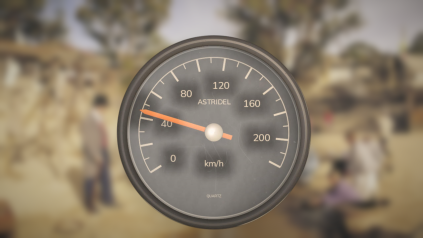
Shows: 45 km/h
